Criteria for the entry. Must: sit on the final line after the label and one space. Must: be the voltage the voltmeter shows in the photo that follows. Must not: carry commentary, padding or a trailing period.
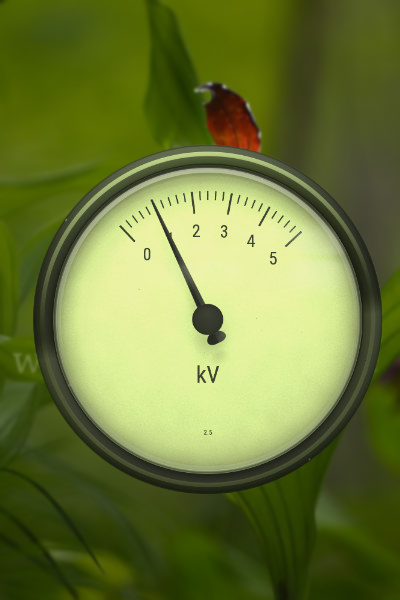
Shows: 1 kV
